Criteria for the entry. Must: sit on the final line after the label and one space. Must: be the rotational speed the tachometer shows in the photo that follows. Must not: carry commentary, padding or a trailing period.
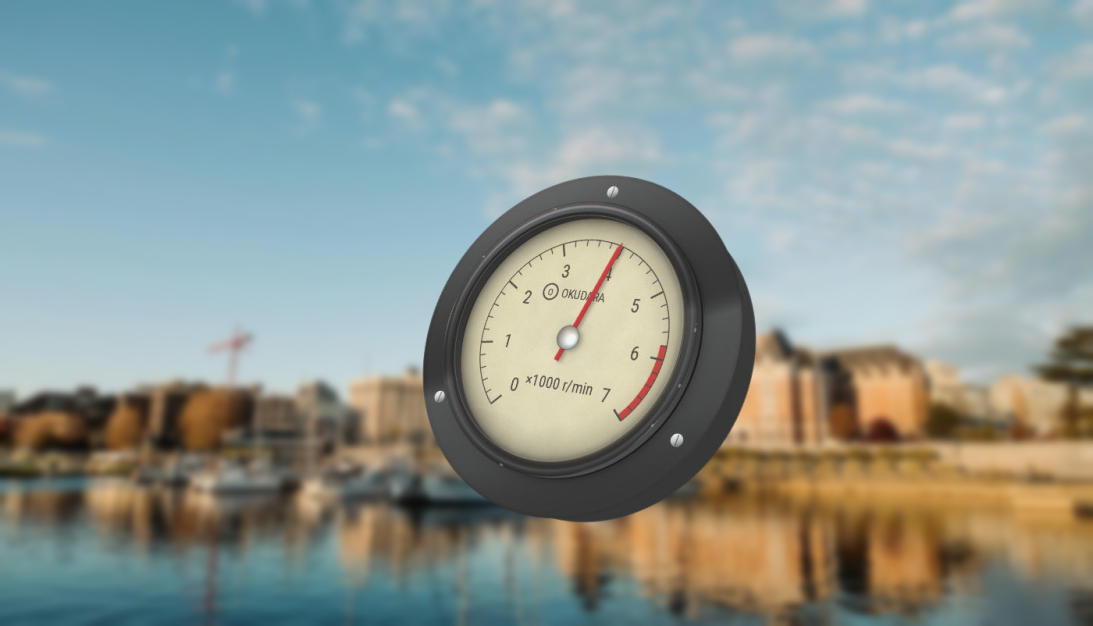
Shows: 4000 rpm
